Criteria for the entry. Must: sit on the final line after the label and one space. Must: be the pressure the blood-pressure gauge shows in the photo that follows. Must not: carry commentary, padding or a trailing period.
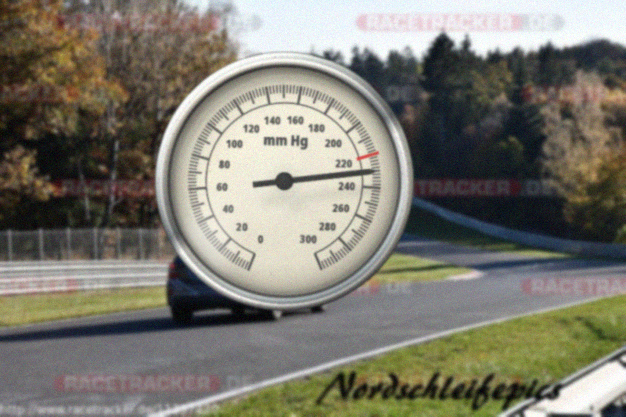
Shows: 230 mmHg
